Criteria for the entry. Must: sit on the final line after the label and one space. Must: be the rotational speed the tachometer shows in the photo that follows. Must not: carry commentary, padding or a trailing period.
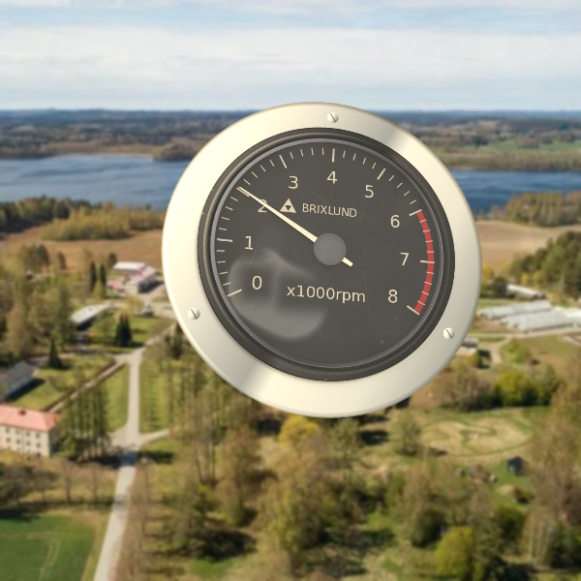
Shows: 2000 rpm
